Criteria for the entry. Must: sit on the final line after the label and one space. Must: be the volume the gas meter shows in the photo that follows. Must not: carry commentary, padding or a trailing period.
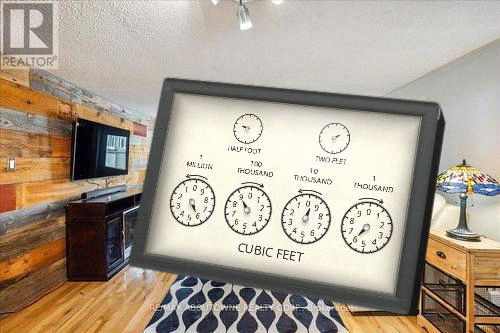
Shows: 589600 ft³
